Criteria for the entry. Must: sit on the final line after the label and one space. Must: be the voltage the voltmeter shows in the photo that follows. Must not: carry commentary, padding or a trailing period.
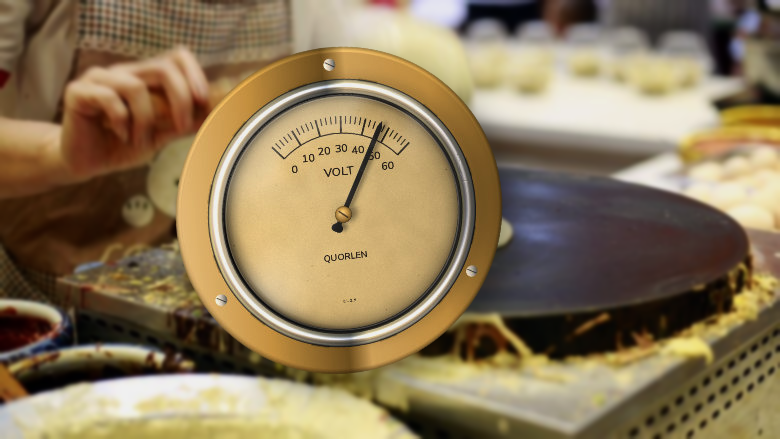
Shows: 46 V
